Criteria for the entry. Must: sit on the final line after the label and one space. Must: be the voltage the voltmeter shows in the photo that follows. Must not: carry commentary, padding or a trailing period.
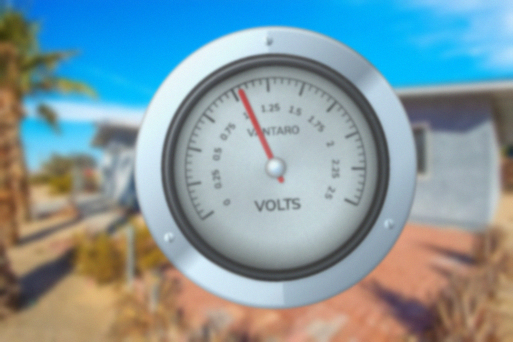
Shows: 1.05 V
